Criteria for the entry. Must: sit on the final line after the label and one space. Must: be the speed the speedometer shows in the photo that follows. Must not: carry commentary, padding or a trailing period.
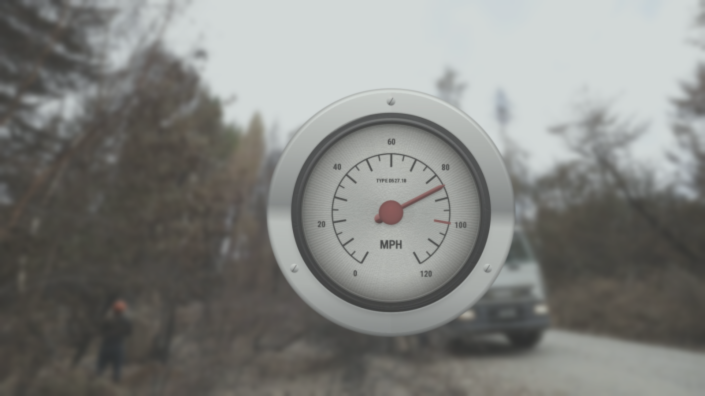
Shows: 85 mph
